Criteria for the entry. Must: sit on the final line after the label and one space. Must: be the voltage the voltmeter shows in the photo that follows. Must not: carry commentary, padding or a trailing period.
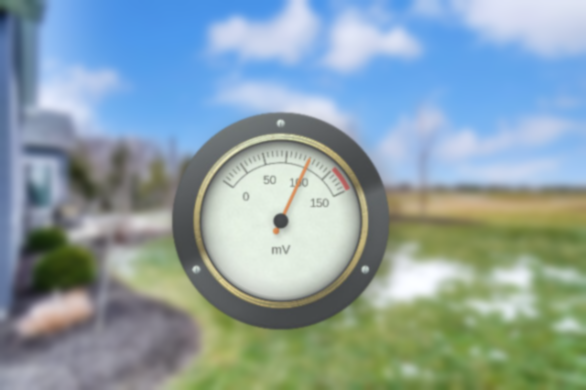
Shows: 100 mV
